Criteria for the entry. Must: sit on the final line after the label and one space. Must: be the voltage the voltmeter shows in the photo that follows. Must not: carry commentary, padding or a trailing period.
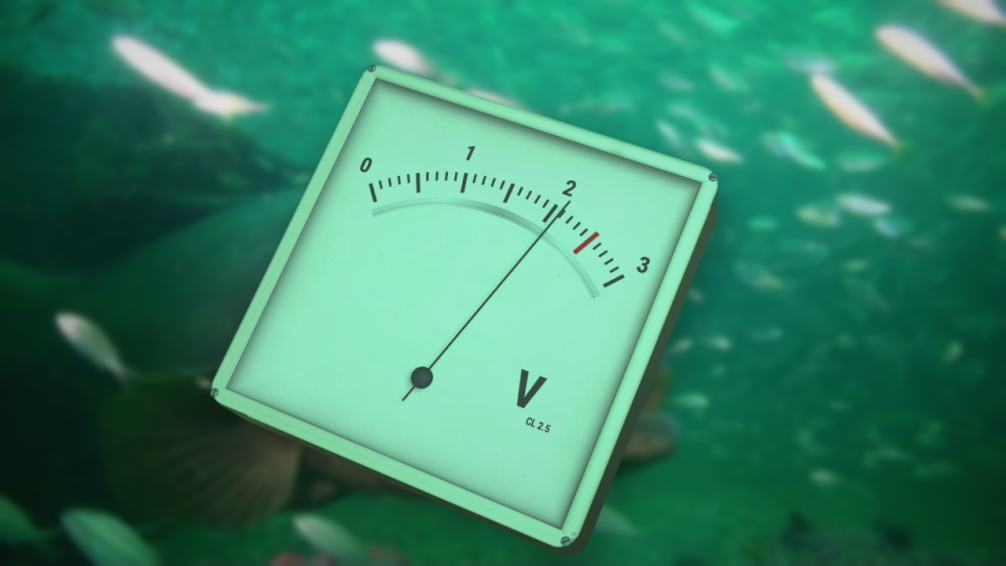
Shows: 2.1 V
